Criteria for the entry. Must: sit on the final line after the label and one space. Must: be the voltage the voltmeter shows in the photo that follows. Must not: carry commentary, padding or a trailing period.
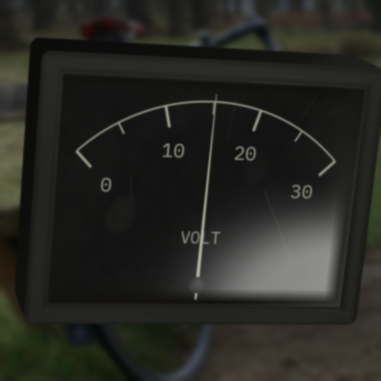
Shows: 15 V
